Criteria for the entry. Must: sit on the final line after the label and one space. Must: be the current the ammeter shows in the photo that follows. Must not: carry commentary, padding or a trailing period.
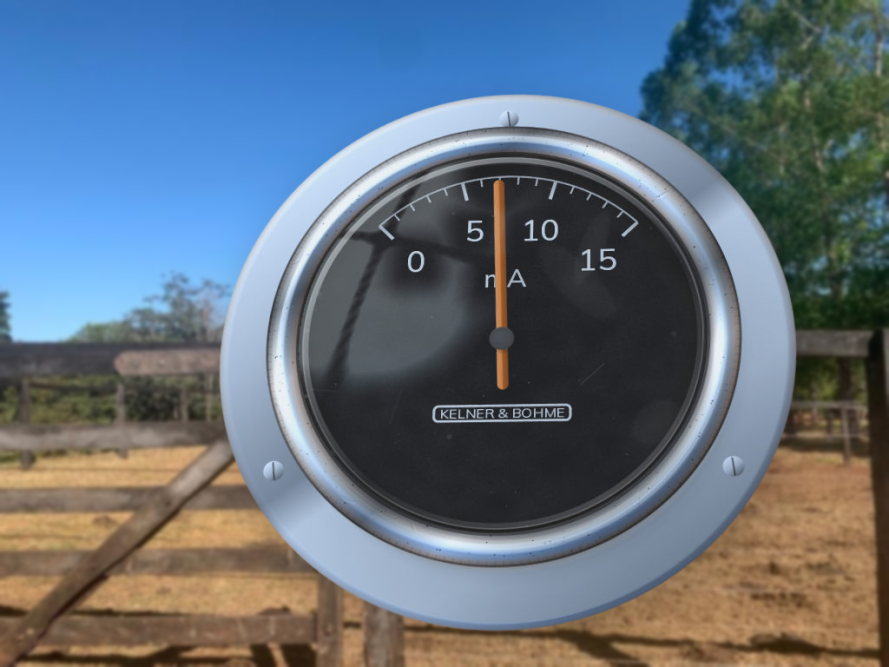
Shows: 7 mA
